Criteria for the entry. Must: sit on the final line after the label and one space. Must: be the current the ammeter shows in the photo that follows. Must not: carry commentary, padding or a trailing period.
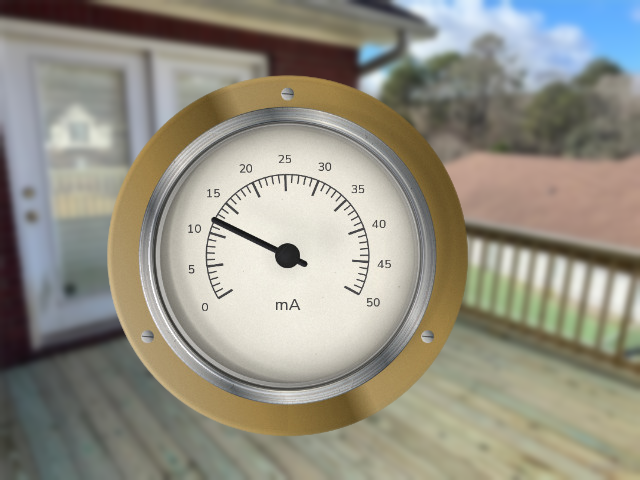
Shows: 12 mA
